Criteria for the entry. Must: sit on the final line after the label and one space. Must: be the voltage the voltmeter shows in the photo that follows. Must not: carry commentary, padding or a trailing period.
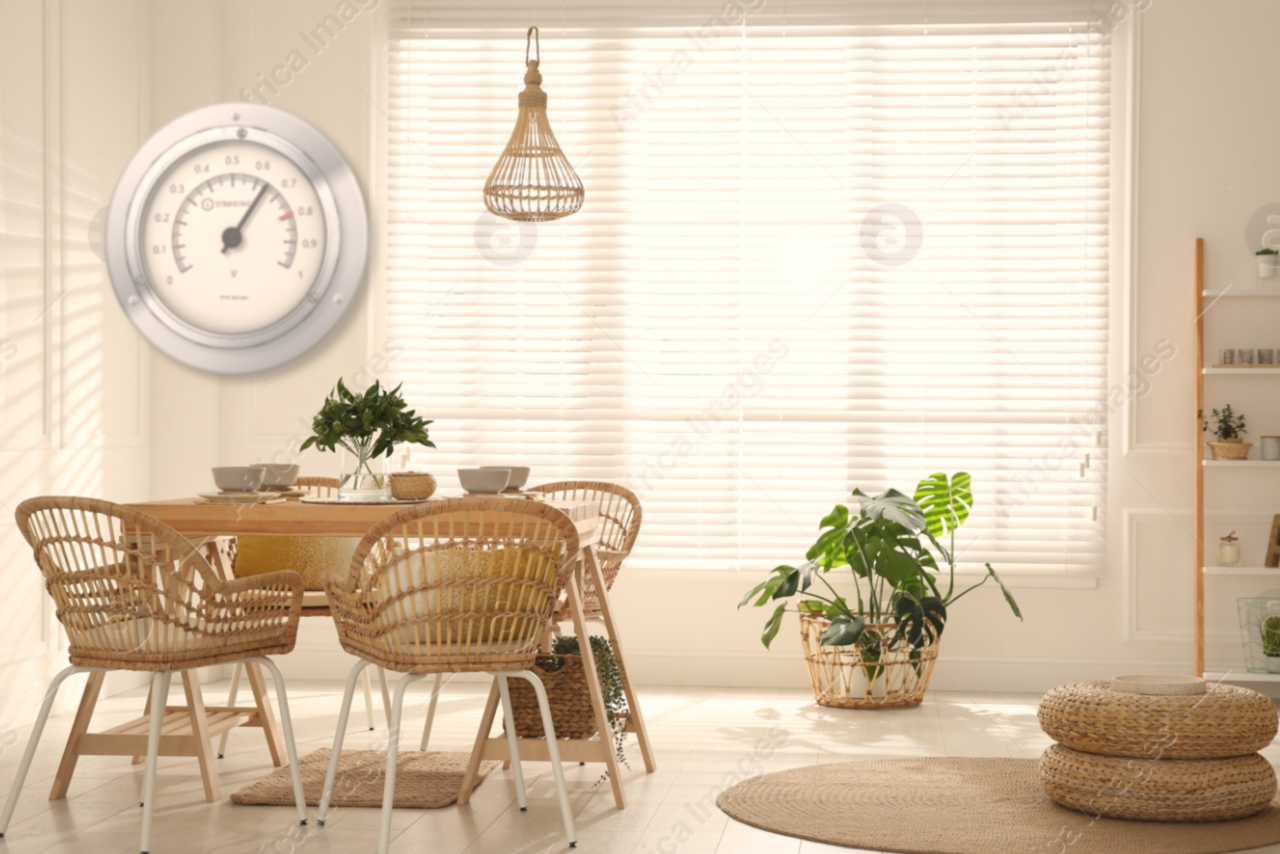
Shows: 0.65 V
